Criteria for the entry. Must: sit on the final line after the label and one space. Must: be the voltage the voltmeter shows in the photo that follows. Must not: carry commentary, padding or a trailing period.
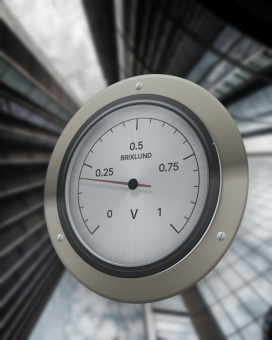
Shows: 0.2 V
